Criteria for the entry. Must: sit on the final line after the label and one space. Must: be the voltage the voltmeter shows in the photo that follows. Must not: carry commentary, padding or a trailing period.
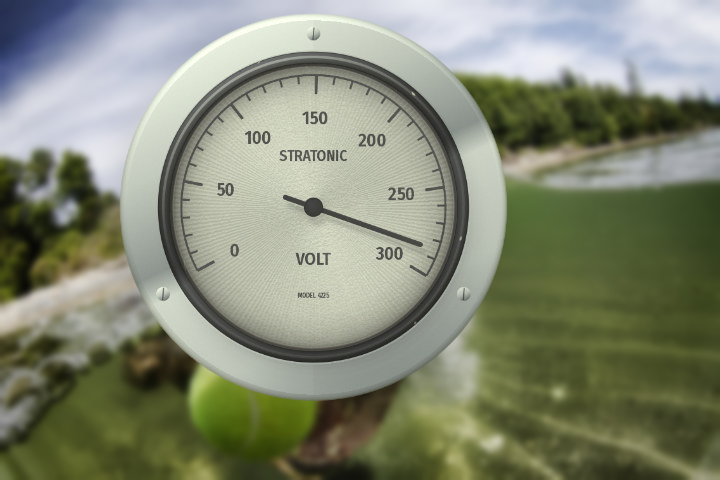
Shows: 285 V
